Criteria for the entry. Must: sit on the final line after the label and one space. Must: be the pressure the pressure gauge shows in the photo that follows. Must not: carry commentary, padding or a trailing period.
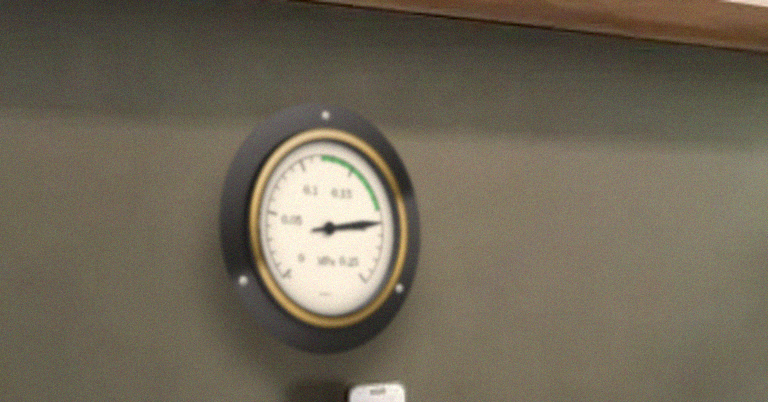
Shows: 0.2 MPa
